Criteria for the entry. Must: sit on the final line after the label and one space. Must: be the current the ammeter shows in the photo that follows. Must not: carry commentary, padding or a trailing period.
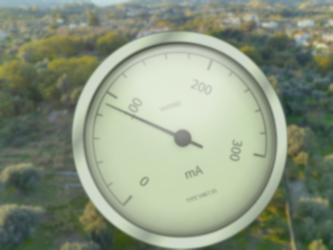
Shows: 90 mA
